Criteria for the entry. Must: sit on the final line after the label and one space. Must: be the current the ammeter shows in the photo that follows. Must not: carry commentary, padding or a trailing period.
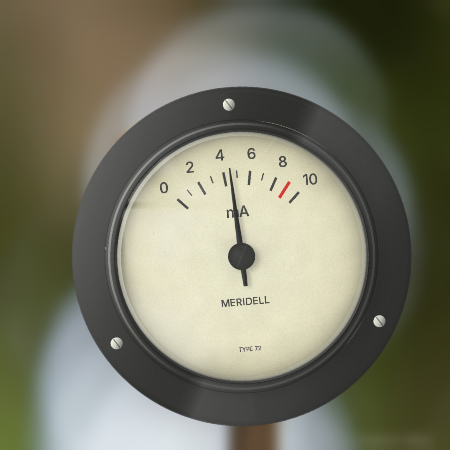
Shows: 4.5 mA
